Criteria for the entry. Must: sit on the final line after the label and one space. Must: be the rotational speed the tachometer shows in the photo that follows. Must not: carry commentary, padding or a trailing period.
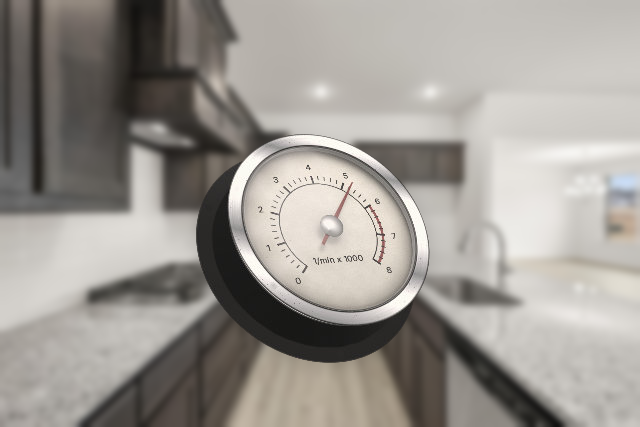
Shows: 5200 rpm
